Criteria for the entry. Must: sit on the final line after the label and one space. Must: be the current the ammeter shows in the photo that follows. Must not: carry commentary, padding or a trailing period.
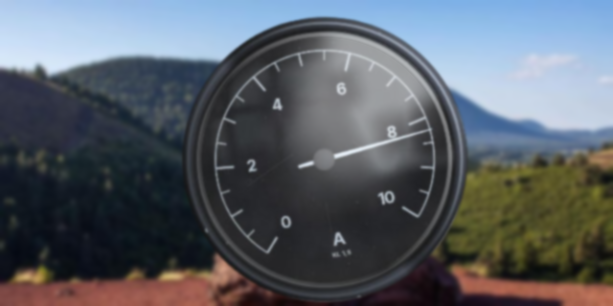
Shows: 8.25 A
